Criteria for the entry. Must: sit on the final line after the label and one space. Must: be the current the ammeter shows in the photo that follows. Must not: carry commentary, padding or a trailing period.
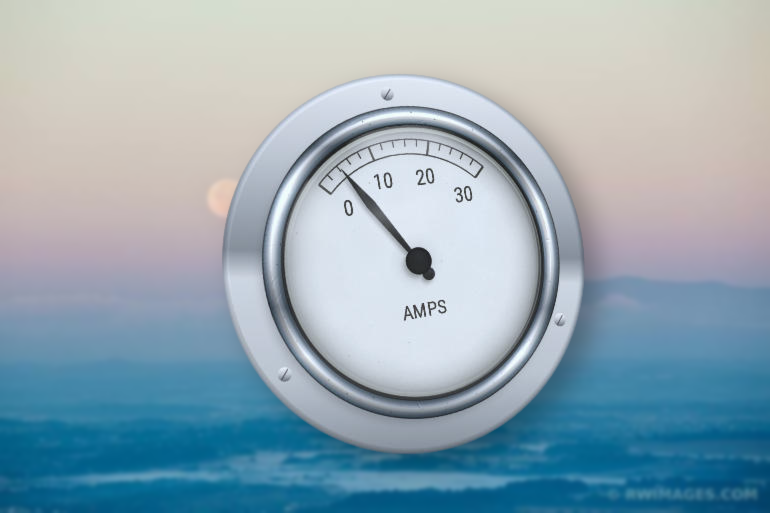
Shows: 4 A
